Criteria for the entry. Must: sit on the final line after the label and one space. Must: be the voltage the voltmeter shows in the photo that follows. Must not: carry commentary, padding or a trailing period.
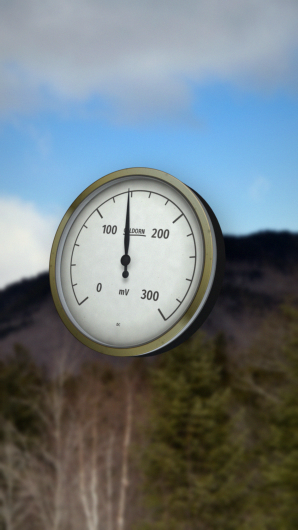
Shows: 140 mV
